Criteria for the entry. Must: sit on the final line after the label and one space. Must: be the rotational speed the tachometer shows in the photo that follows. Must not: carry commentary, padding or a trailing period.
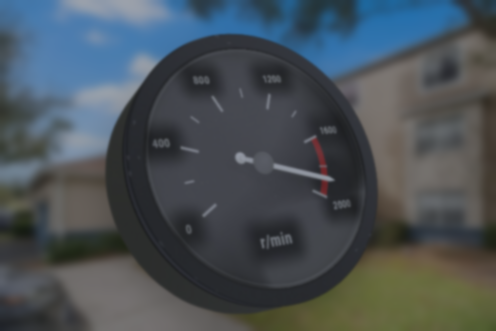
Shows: 1900 rpm
